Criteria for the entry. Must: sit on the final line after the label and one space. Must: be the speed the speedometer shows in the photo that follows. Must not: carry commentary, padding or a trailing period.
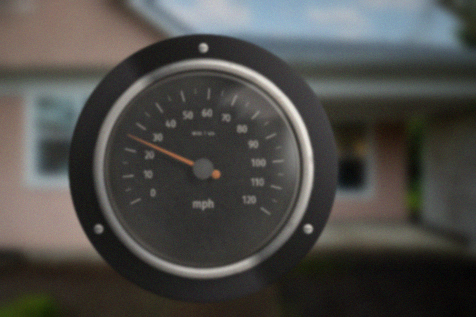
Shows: 25 mph
